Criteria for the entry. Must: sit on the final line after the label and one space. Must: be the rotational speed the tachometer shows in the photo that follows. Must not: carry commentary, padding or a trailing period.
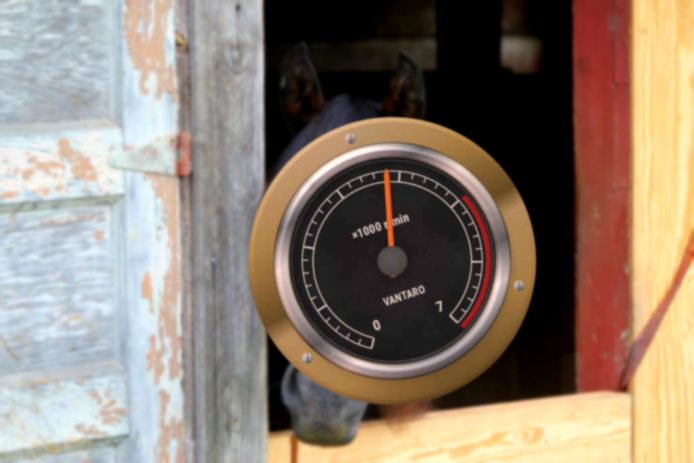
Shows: 3800 rpm
